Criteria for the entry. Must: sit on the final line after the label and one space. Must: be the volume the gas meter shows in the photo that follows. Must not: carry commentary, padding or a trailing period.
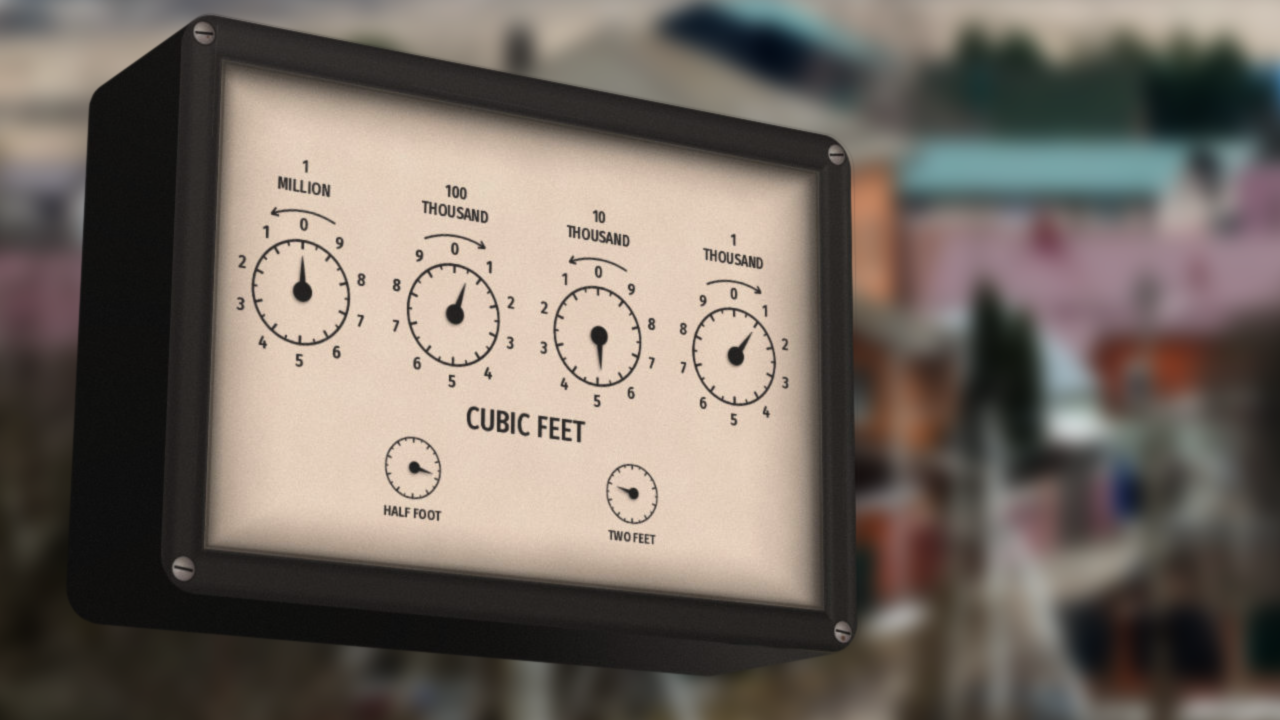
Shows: 5100 ft³
